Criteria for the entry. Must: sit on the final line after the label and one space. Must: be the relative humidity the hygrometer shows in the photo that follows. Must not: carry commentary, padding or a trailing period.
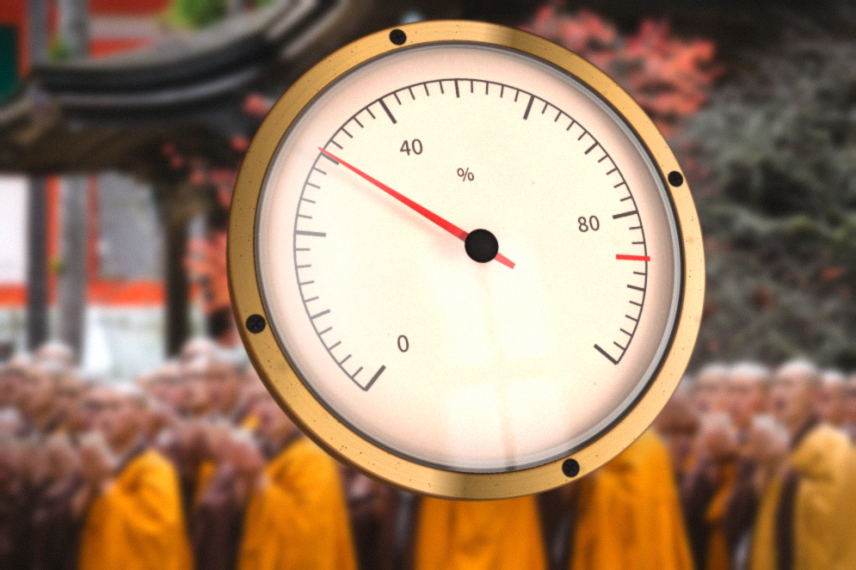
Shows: 30 %
